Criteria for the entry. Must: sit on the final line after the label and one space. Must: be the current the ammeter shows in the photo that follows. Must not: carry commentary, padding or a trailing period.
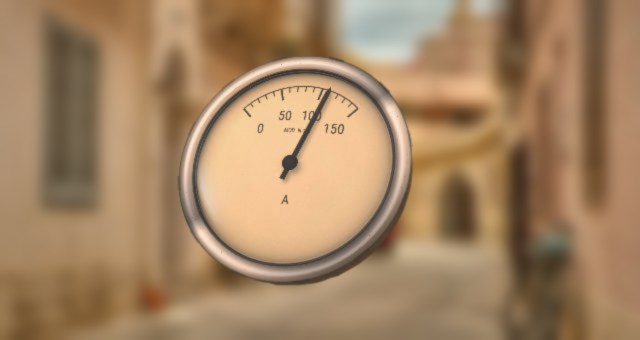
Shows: 110 A
